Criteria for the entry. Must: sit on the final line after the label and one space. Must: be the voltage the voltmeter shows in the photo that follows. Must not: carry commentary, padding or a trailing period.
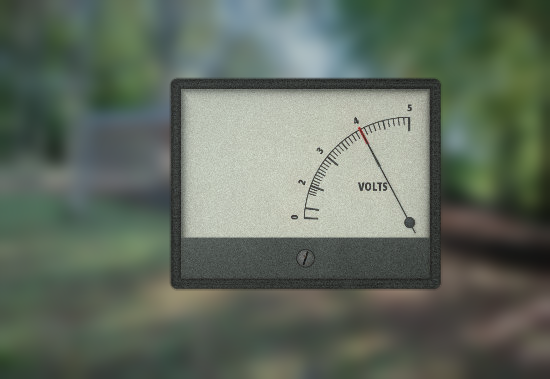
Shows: 4 V
